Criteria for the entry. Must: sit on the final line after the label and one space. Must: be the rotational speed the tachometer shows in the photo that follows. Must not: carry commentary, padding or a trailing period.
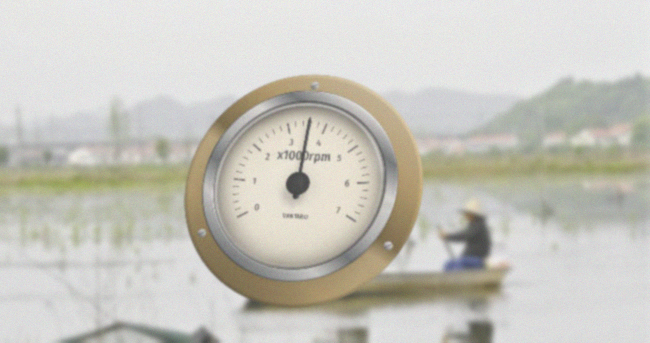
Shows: 3600 rpm
